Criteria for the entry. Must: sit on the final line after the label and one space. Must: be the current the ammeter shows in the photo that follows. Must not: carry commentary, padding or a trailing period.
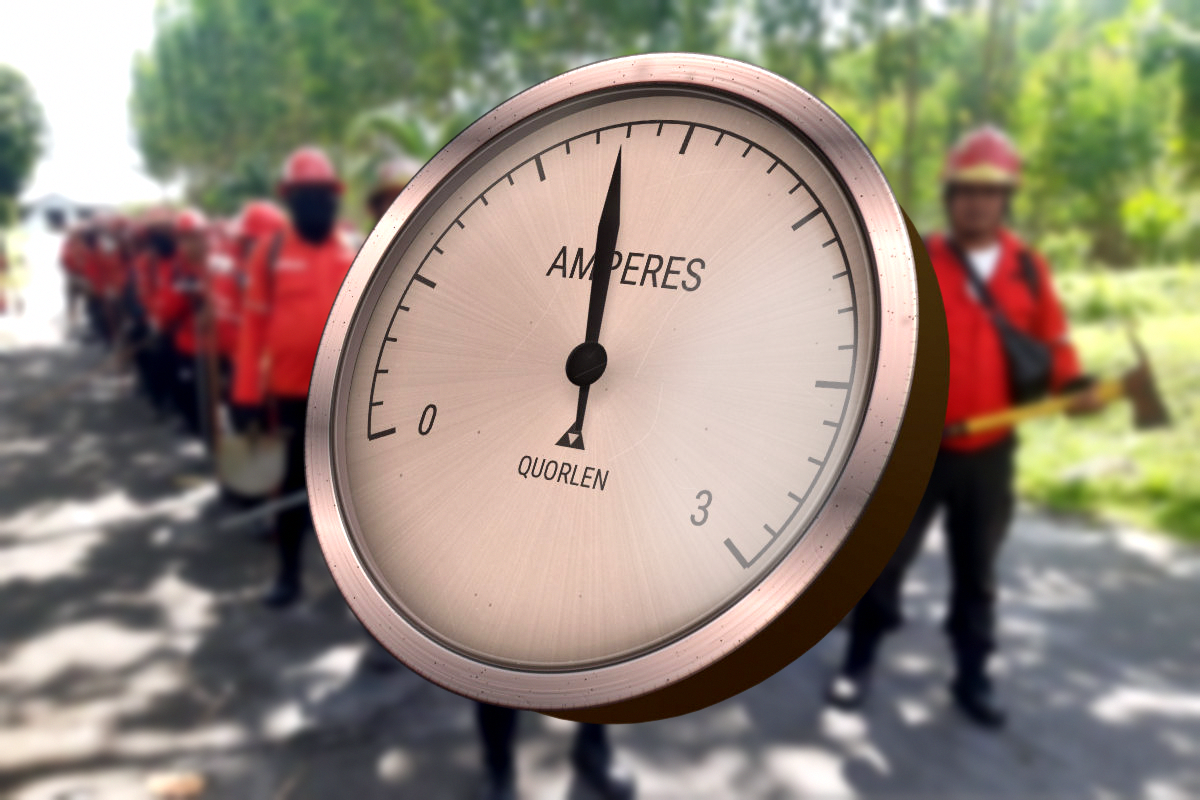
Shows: 1.3 A
